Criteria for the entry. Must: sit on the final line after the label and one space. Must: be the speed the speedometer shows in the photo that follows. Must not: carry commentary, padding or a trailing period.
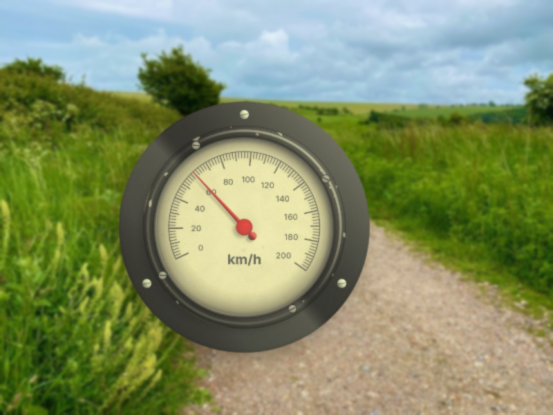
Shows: 60 km/h
